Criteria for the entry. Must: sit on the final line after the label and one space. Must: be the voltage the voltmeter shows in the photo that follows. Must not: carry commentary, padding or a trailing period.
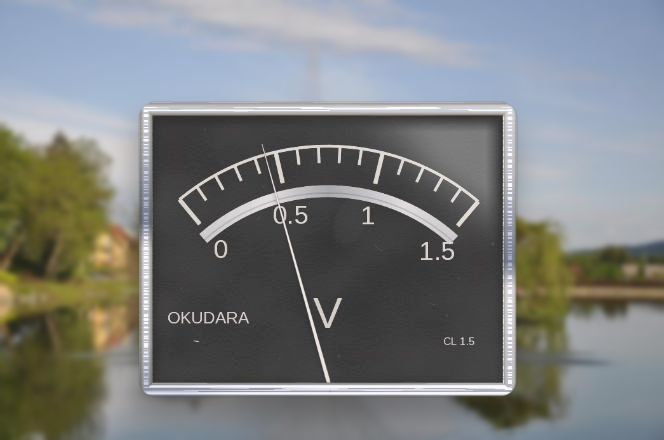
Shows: 0.45 V
